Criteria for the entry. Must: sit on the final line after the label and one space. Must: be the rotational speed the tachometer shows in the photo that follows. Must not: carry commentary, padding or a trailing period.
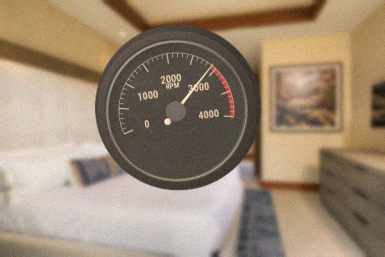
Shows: 2900 rpm
